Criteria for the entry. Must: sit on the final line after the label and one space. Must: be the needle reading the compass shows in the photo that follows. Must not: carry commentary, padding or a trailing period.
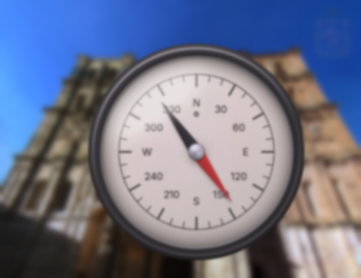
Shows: 145 °
